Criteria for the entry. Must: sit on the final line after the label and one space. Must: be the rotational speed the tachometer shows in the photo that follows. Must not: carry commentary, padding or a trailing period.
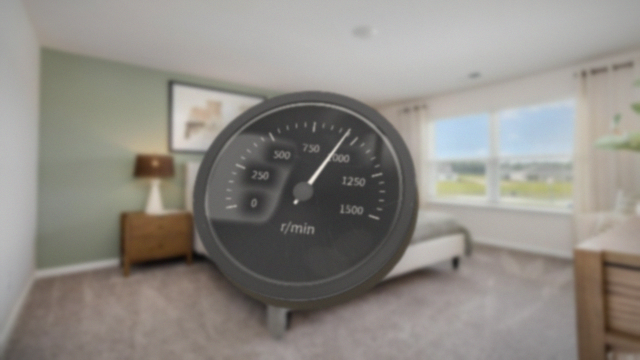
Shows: 950 rpm
